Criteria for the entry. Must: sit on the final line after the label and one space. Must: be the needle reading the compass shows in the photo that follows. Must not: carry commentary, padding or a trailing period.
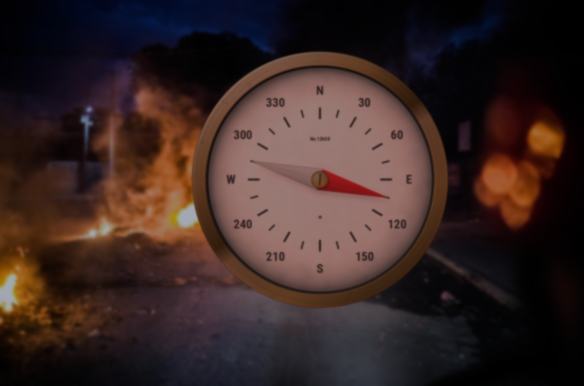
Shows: 105 °
